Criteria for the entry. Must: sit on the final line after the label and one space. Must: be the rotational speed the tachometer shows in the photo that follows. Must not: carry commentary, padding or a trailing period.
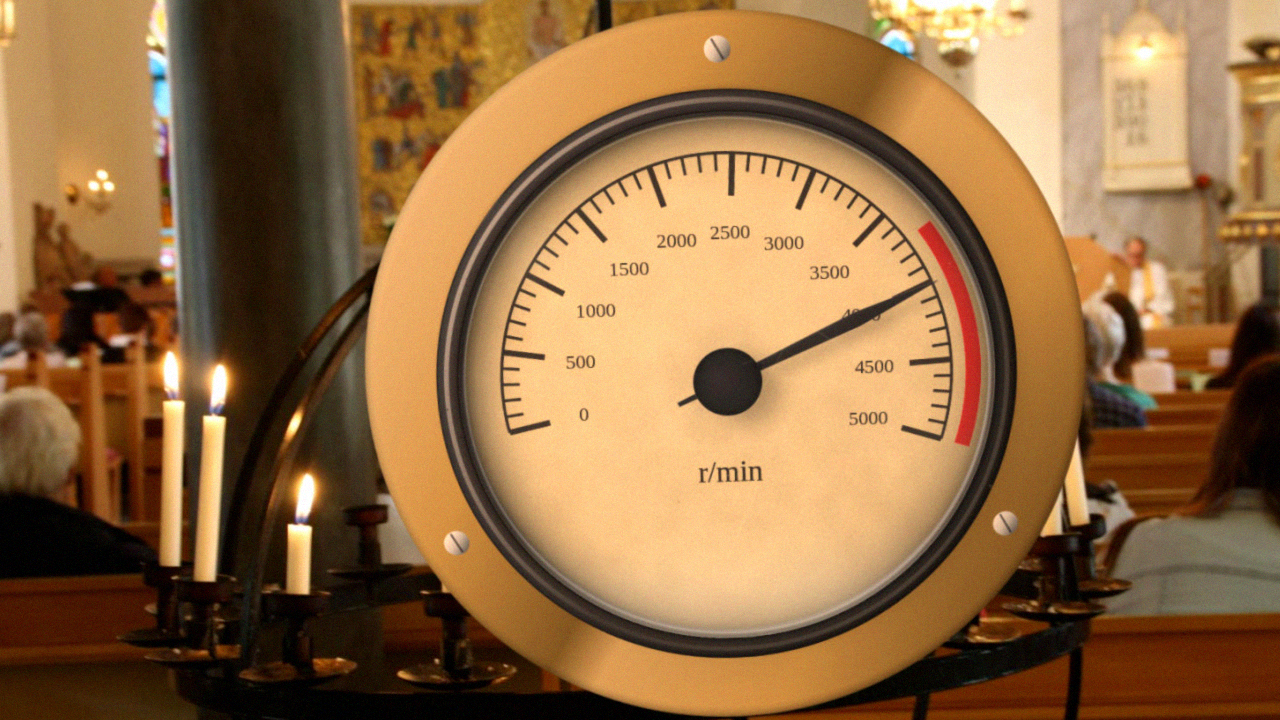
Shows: 4000 rpm
